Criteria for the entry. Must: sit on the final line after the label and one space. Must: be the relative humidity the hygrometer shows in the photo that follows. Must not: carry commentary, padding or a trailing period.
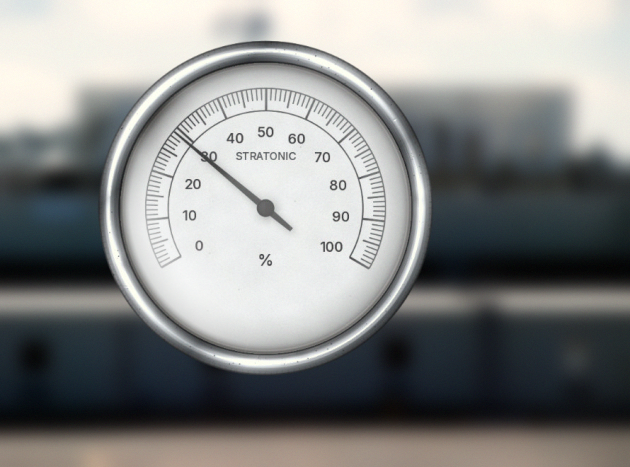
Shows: 29 %
